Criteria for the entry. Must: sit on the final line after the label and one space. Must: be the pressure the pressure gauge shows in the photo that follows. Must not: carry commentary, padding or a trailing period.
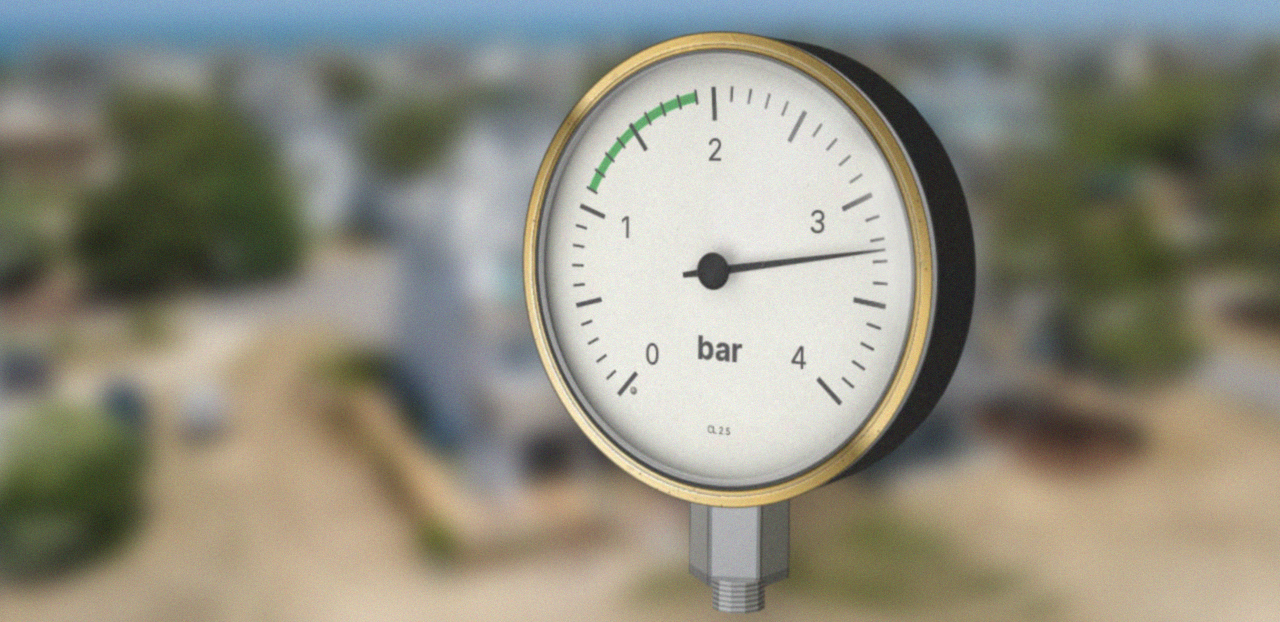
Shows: 3.25 bar
